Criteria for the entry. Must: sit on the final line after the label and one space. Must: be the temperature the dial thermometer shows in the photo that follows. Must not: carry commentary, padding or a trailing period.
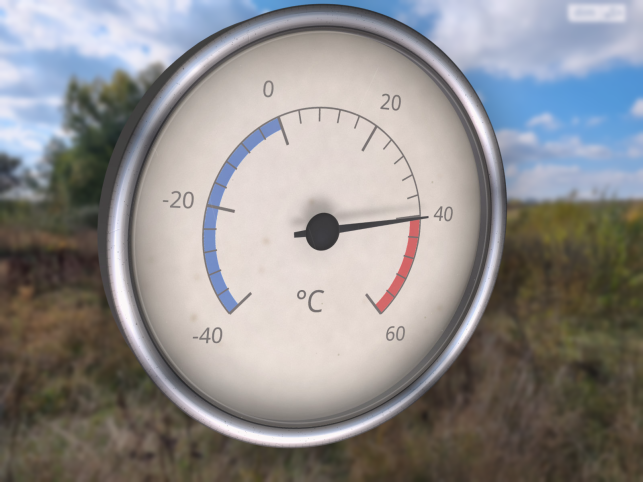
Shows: 40 °C
